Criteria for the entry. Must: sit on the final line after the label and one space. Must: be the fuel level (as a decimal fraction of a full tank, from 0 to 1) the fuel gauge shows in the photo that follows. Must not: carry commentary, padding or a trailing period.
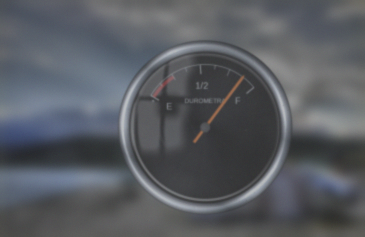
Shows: 0.875
